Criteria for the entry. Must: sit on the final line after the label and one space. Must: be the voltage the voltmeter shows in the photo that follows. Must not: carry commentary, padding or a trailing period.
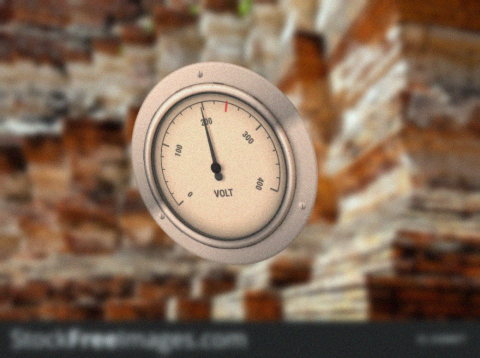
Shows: 200 V
